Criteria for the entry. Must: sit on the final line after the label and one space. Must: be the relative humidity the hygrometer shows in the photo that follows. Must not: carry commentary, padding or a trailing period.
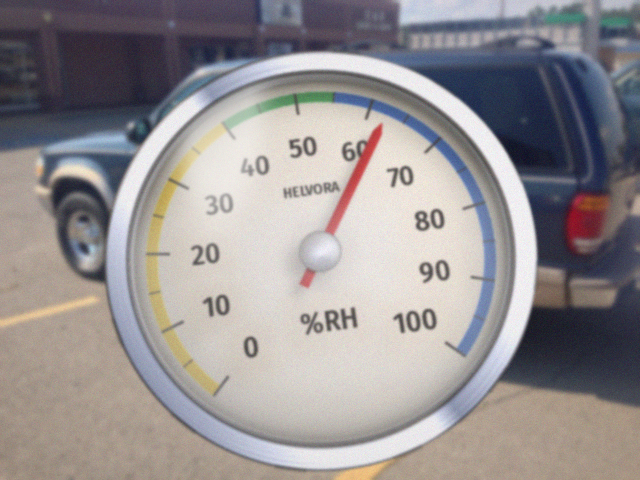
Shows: 62.5 %
